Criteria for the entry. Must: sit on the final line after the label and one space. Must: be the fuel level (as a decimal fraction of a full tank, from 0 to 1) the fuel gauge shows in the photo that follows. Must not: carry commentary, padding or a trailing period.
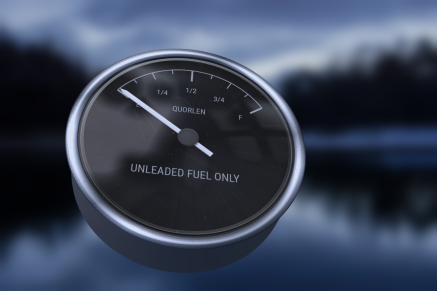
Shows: 0
